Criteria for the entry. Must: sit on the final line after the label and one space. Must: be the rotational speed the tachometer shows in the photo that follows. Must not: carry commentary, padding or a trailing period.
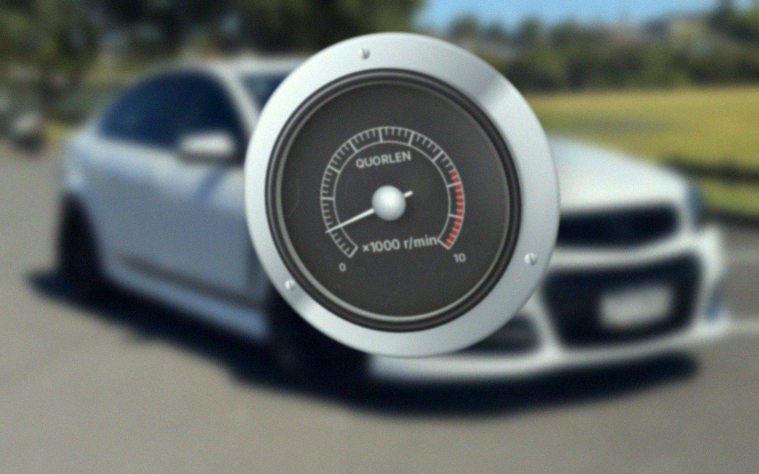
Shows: 1000 rpm
